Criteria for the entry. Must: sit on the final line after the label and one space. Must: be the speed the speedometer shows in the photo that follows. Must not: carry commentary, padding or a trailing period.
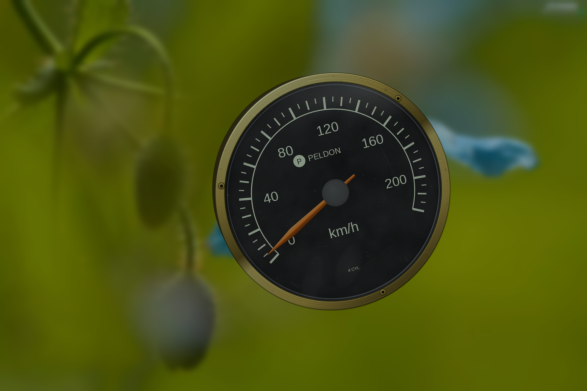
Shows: 5 km/h
